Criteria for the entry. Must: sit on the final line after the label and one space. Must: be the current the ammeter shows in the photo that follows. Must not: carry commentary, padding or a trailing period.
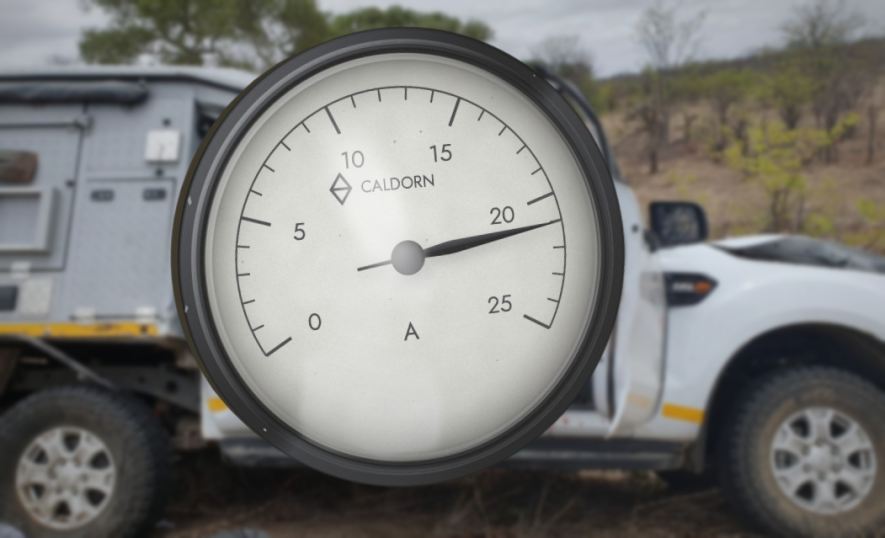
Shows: 21 A
